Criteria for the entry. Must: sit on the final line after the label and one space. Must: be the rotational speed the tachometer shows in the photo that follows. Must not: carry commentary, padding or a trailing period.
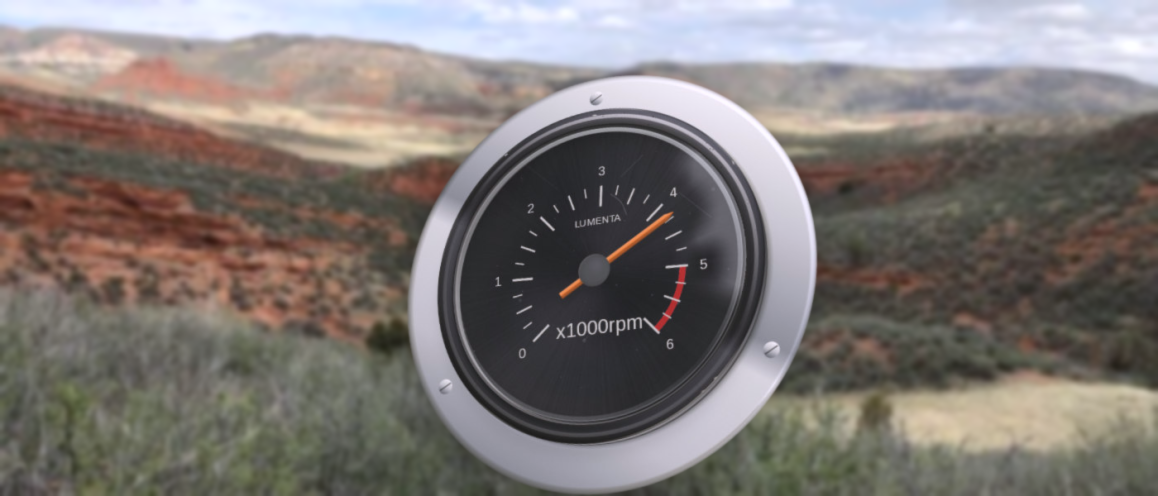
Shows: 4250 rpm
